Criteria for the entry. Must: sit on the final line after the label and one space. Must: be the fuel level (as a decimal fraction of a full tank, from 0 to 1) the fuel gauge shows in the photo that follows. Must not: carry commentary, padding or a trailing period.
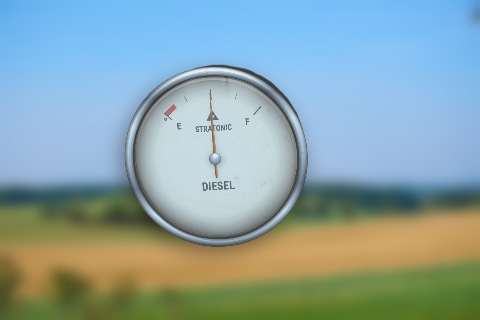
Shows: 0.5
